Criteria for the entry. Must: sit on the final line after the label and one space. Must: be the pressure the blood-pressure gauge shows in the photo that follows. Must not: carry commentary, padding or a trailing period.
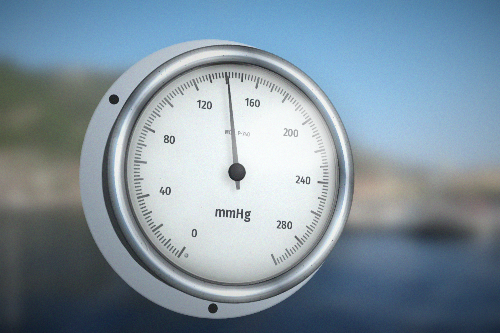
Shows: 140 mmHg
